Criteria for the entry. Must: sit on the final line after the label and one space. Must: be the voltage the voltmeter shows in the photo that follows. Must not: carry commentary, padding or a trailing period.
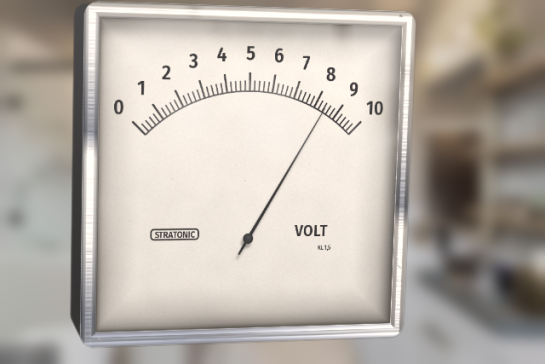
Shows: 8.4 V
